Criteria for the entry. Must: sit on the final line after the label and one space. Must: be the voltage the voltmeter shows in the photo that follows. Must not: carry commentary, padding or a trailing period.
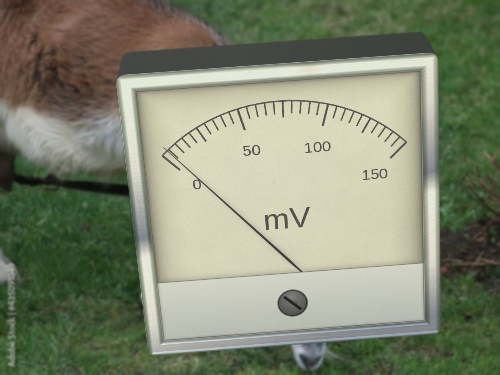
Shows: 5 mV
